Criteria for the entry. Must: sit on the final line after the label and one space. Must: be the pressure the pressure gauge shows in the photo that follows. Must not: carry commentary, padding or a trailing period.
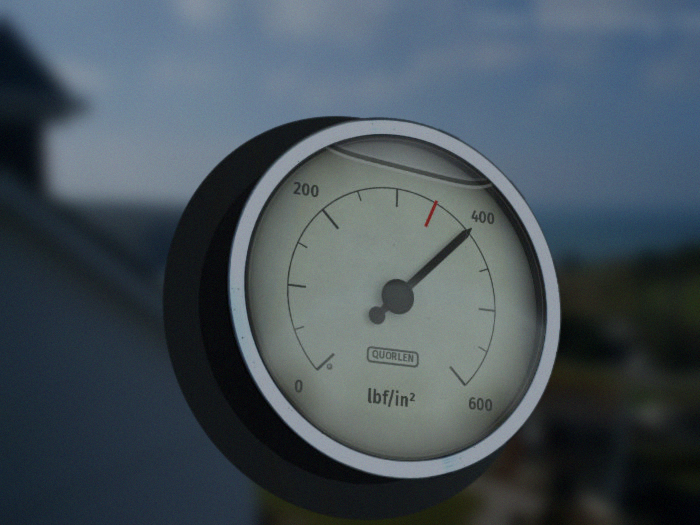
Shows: 400 psi
